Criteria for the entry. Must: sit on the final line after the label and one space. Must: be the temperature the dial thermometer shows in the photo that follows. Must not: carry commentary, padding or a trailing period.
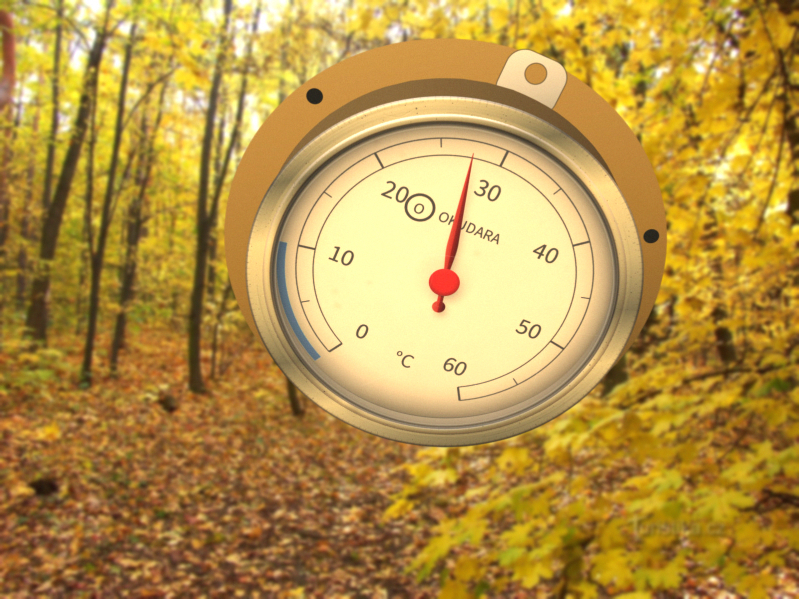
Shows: 27.5 °C
